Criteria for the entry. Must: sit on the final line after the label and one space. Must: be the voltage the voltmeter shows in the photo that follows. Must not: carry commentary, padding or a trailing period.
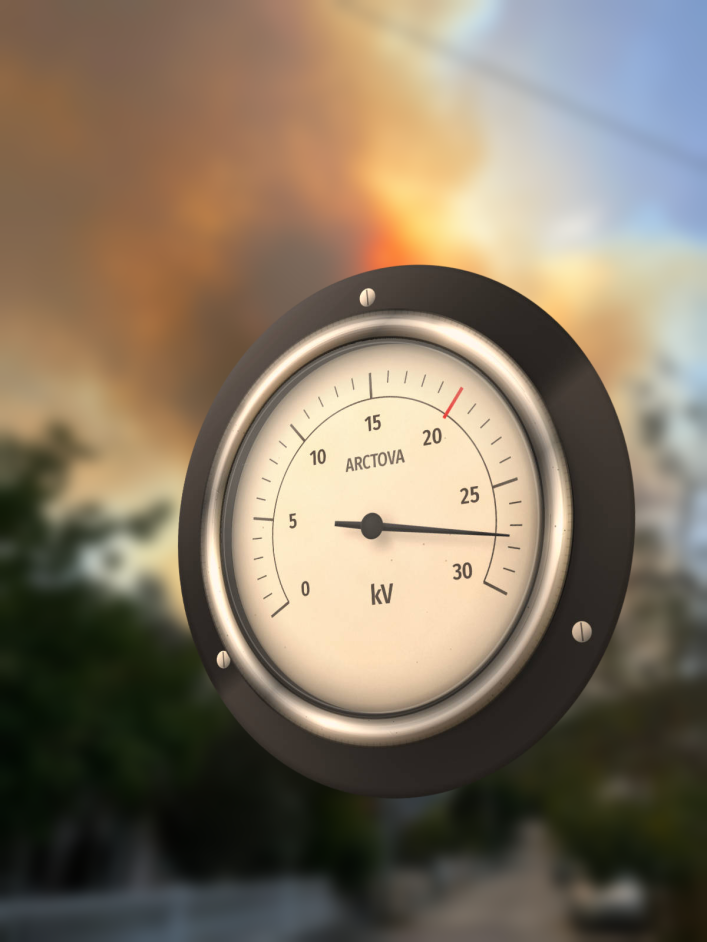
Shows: 27.5 kV
